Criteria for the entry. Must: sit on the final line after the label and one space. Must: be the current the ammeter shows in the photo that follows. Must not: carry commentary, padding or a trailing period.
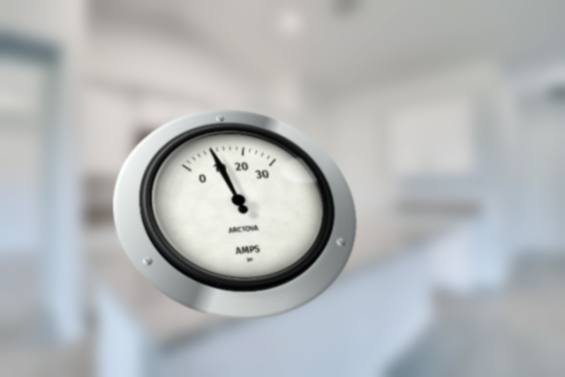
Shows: 10 A
